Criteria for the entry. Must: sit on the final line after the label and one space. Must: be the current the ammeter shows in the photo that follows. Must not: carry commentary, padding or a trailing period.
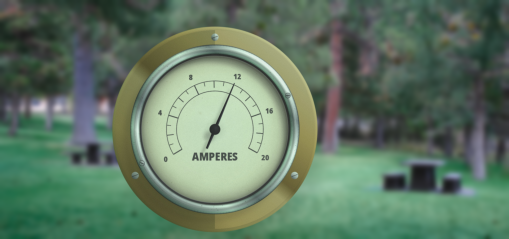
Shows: 12 A
